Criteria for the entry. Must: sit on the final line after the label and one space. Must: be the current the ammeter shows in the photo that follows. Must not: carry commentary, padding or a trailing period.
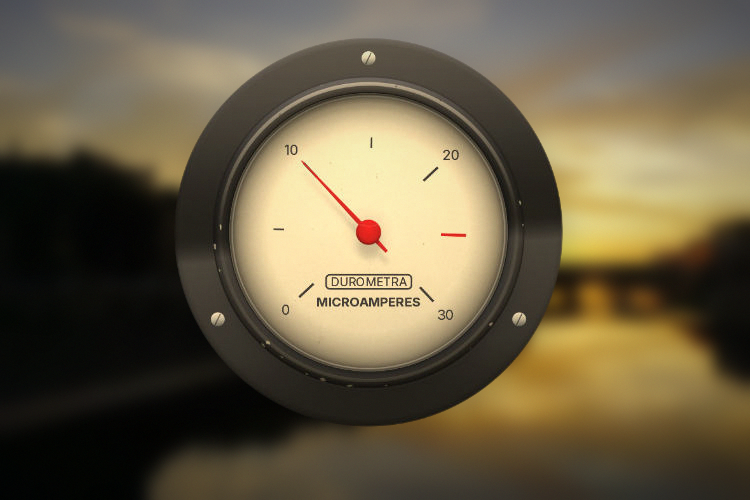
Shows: 10 µA
